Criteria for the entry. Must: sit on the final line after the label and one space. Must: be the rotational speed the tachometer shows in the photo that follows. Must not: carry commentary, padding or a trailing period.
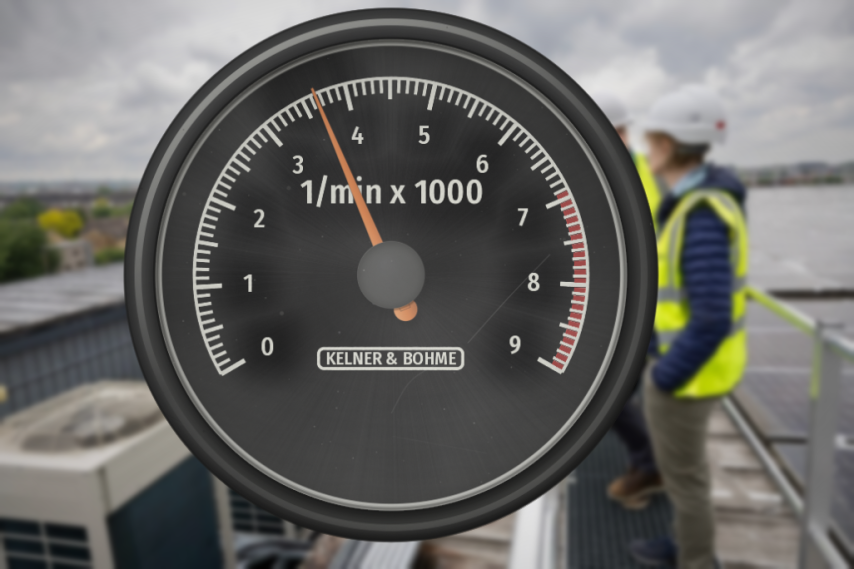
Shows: 3650 rpm
